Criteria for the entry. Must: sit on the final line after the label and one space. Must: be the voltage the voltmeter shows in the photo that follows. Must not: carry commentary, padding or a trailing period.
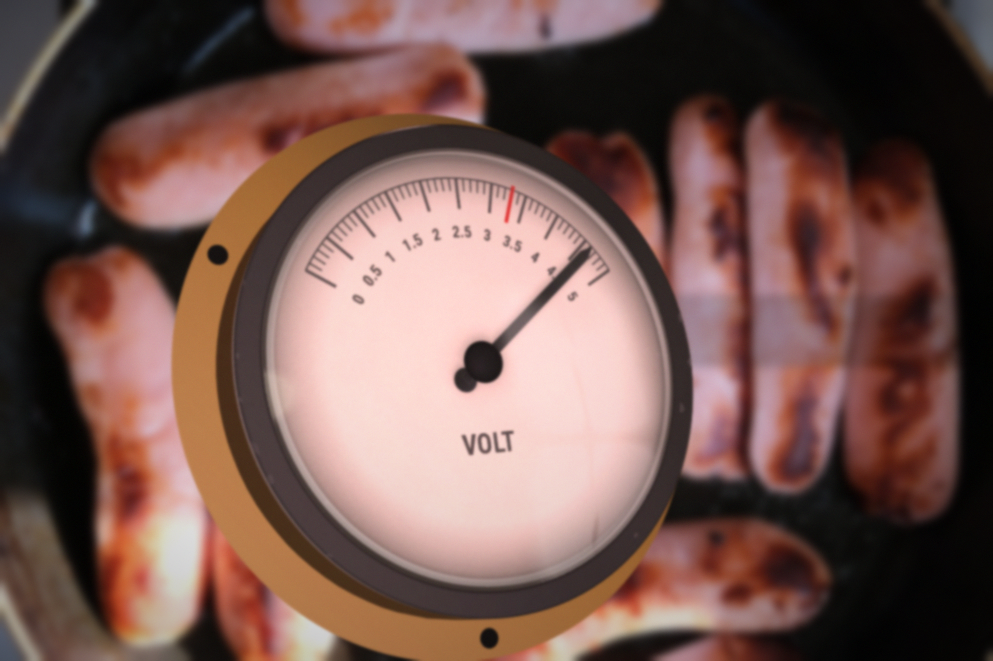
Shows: 4.6 V
